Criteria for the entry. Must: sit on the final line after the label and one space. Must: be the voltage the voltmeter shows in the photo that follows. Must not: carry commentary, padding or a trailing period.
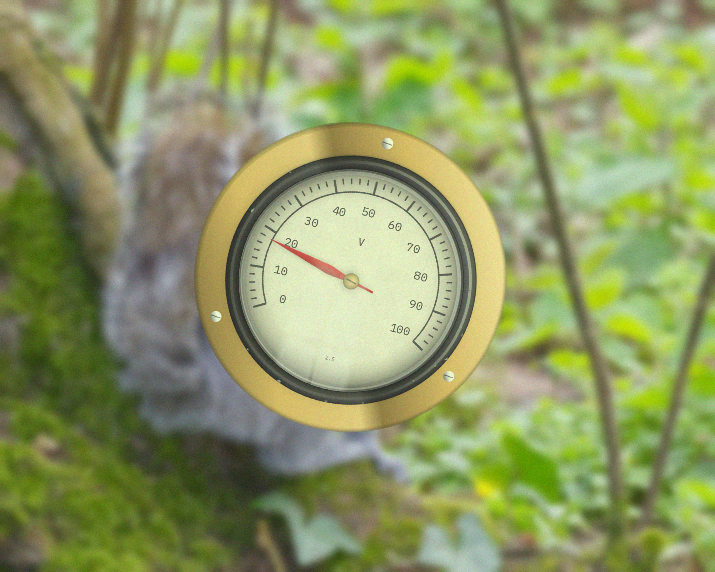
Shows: 18 V
